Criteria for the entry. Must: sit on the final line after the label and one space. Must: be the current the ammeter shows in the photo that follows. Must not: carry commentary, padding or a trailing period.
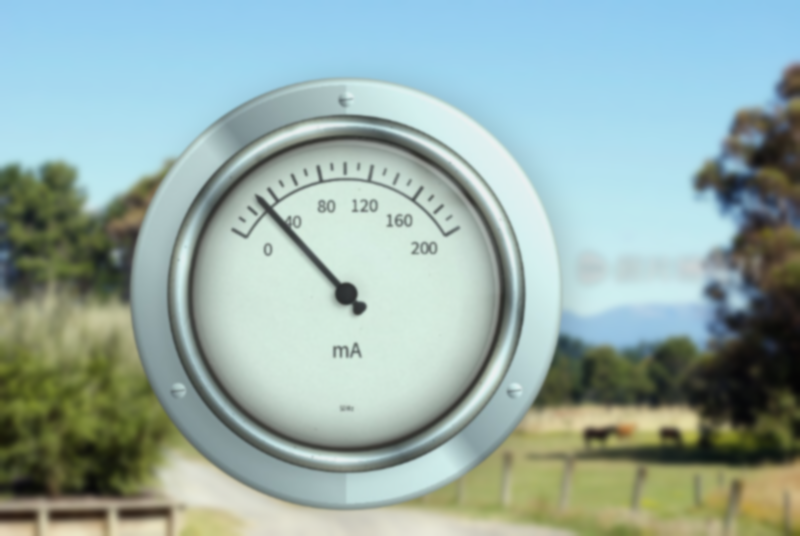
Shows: 30 mA
